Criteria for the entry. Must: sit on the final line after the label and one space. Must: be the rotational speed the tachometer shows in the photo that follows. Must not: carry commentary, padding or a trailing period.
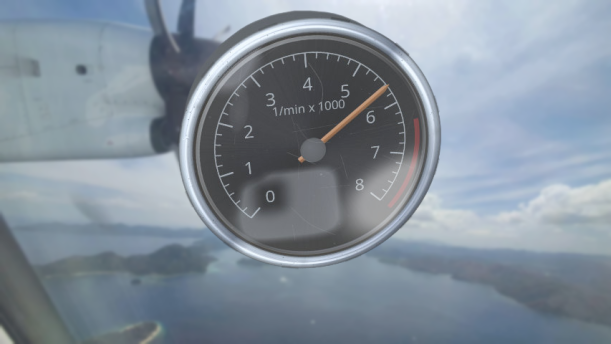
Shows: 5600 rpm
